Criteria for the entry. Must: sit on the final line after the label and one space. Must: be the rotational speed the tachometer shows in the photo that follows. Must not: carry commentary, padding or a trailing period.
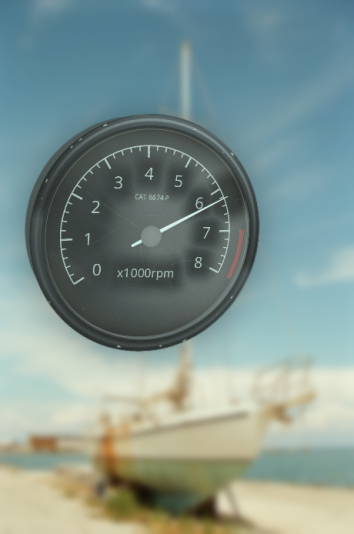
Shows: 6200 rpm
